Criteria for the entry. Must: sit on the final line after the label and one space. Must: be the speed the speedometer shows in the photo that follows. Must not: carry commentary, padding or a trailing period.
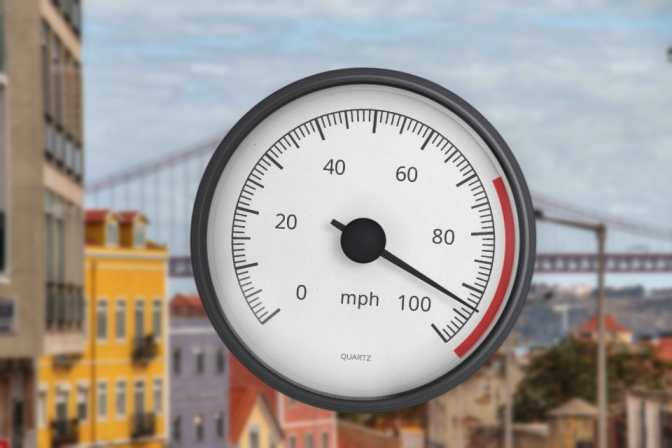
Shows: 93 mph
